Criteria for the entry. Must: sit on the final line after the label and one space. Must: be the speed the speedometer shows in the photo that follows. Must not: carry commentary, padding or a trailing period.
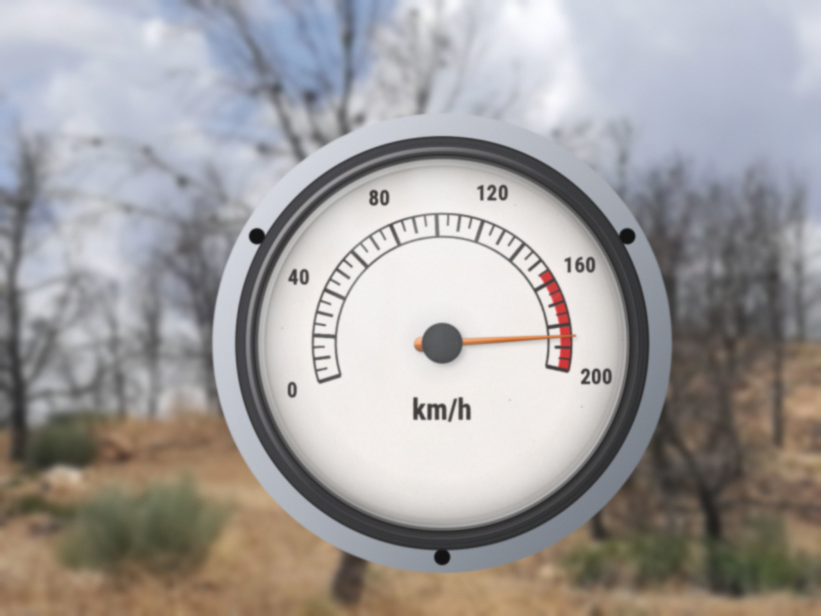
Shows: 185 km/h
